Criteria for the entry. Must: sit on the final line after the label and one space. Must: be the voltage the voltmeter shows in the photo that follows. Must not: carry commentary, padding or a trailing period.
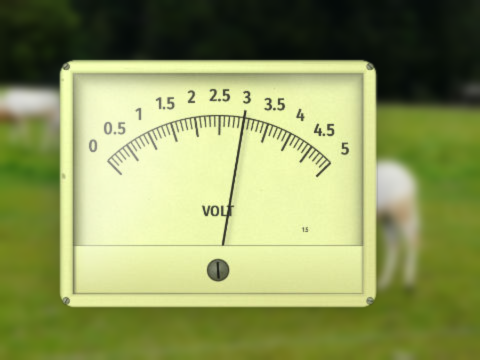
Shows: 3 V
